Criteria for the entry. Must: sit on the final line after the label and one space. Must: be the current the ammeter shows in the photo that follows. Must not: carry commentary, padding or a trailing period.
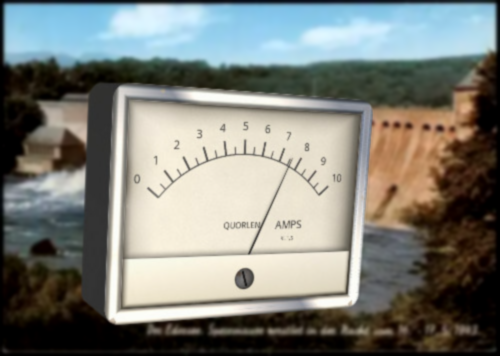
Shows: 7.5 A
